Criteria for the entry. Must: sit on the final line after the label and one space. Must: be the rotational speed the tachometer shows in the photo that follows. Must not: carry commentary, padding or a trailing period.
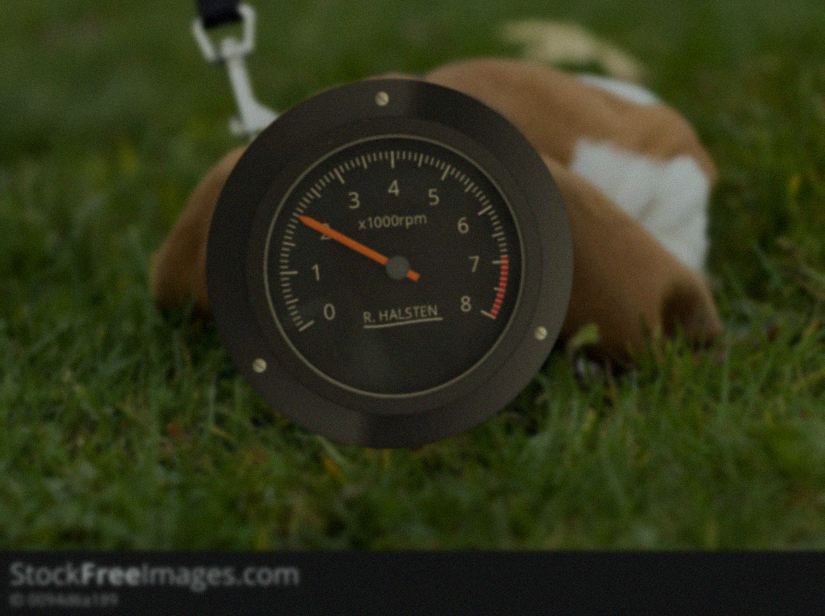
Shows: 2000 rpm
